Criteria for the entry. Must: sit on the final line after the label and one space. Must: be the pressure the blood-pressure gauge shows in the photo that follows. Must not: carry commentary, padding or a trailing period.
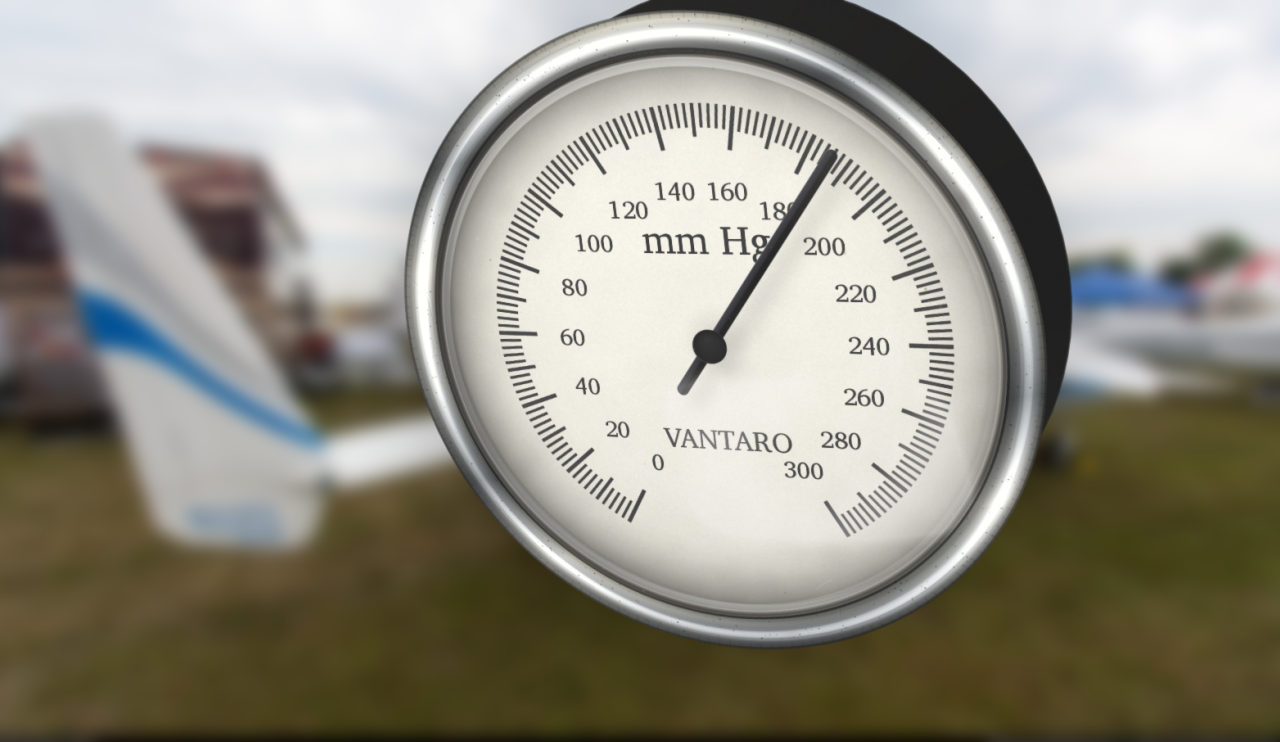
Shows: 186 mmHg
